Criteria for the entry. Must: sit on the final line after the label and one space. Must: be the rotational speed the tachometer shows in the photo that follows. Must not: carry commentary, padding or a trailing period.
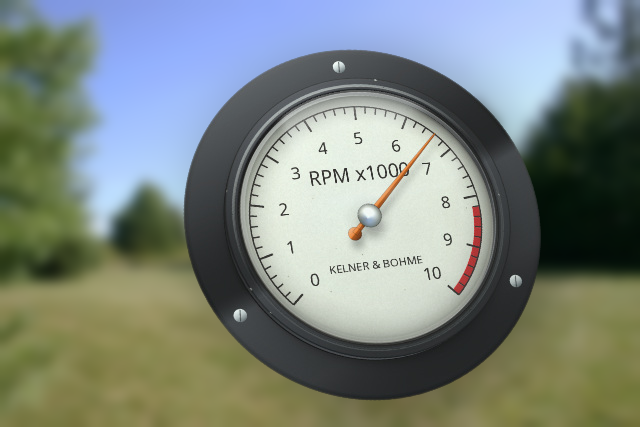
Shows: 6600 rpm
